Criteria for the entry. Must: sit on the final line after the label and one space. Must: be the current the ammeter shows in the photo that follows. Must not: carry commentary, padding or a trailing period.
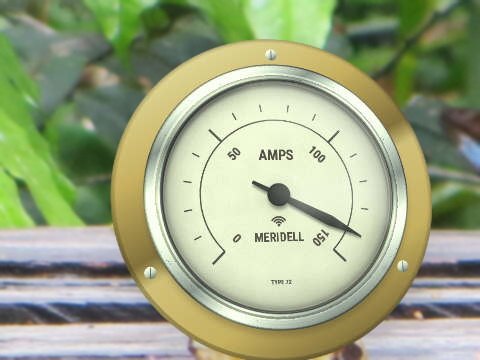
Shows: 140 A
